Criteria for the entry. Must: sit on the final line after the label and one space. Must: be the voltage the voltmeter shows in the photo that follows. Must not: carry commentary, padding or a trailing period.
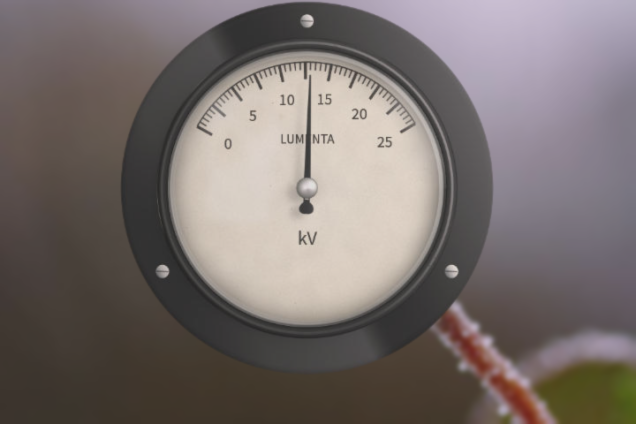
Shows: 13 kV
